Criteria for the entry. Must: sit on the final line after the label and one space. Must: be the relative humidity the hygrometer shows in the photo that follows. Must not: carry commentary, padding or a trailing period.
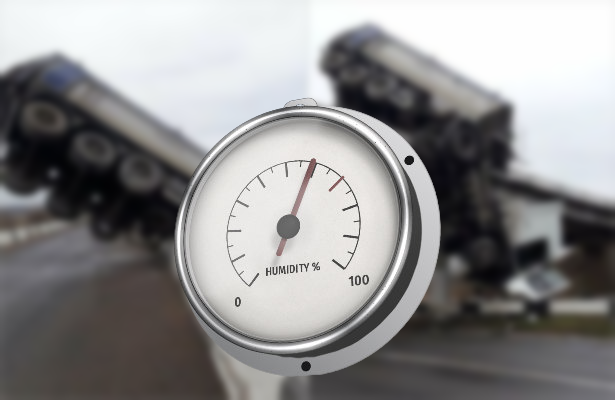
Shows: 60 %
